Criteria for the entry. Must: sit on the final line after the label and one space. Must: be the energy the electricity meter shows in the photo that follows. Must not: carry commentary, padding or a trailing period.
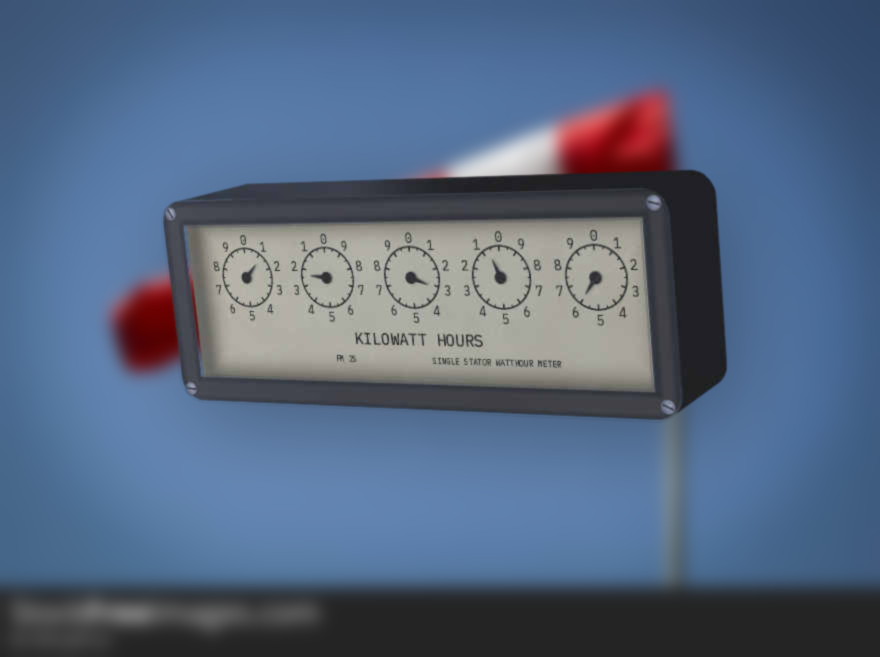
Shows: 12306 kWh
